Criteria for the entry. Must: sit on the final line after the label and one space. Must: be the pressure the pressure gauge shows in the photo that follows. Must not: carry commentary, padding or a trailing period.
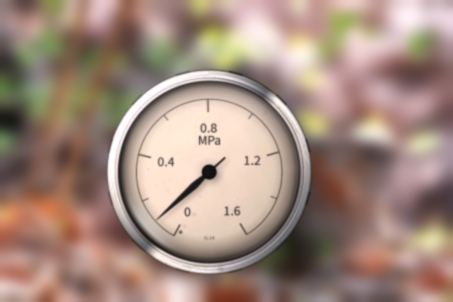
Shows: 0.1 MPa
